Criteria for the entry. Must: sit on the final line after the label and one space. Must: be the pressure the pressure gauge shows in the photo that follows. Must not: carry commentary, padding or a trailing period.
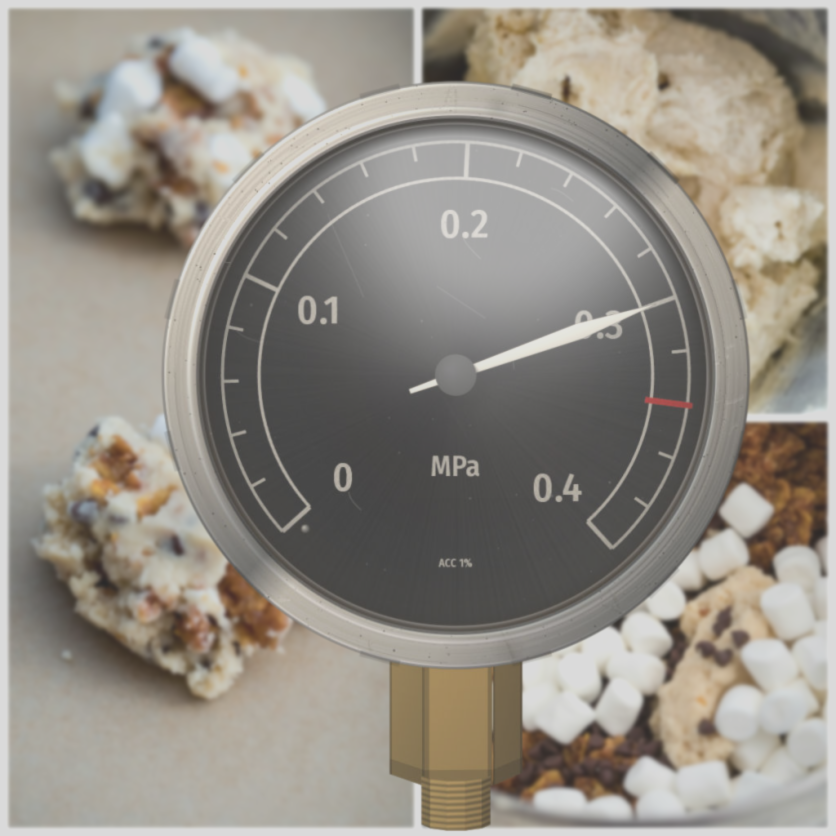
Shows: 0.3 MPa
